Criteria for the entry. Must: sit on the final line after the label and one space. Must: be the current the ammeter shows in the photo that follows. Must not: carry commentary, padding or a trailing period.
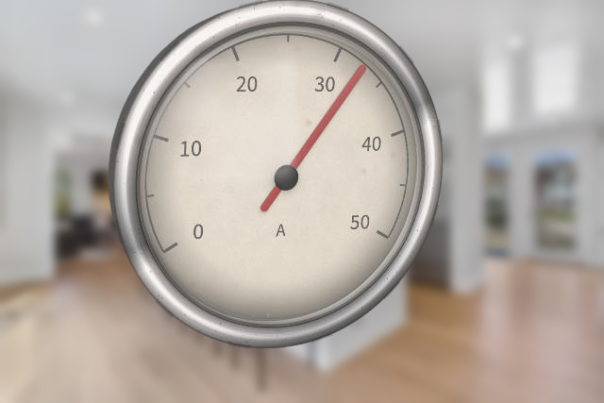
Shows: 32.5 A
